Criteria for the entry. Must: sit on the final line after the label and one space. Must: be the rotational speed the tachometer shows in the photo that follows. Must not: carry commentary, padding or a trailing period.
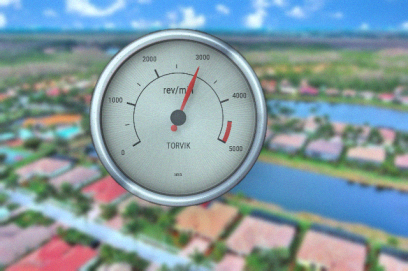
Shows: 3000 rpm
